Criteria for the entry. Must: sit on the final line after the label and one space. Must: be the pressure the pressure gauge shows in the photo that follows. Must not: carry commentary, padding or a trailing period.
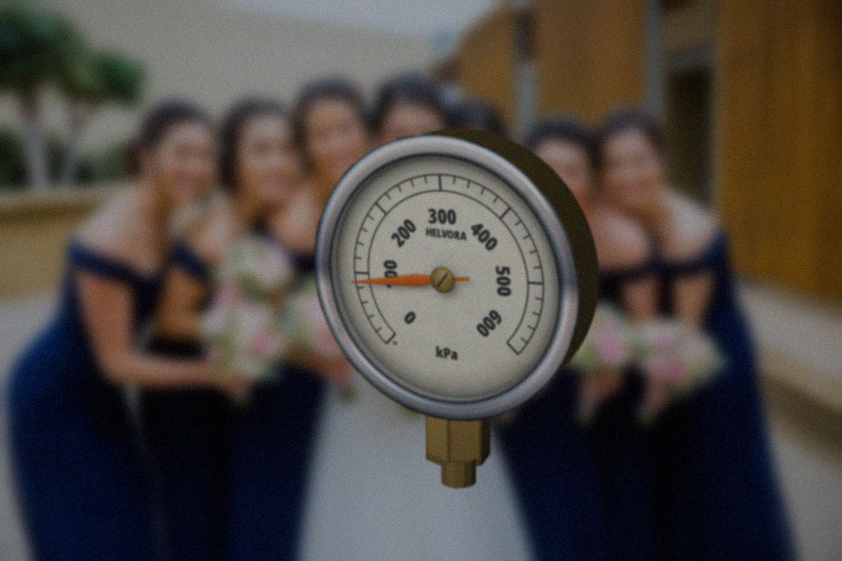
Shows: 90 kPa
